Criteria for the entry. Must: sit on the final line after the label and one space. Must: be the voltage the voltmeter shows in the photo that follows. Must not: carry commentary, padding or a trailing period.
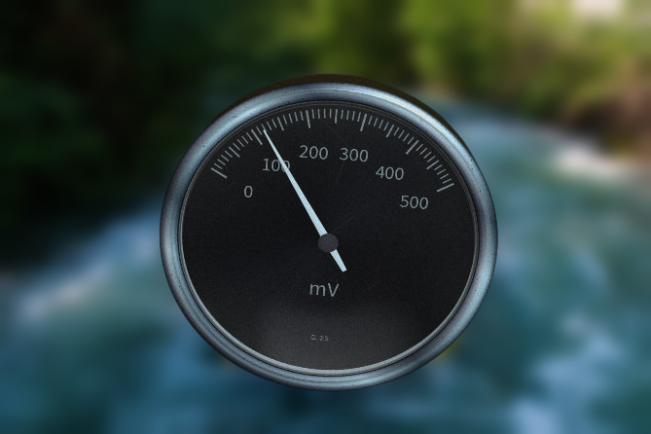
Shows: 120 mV
